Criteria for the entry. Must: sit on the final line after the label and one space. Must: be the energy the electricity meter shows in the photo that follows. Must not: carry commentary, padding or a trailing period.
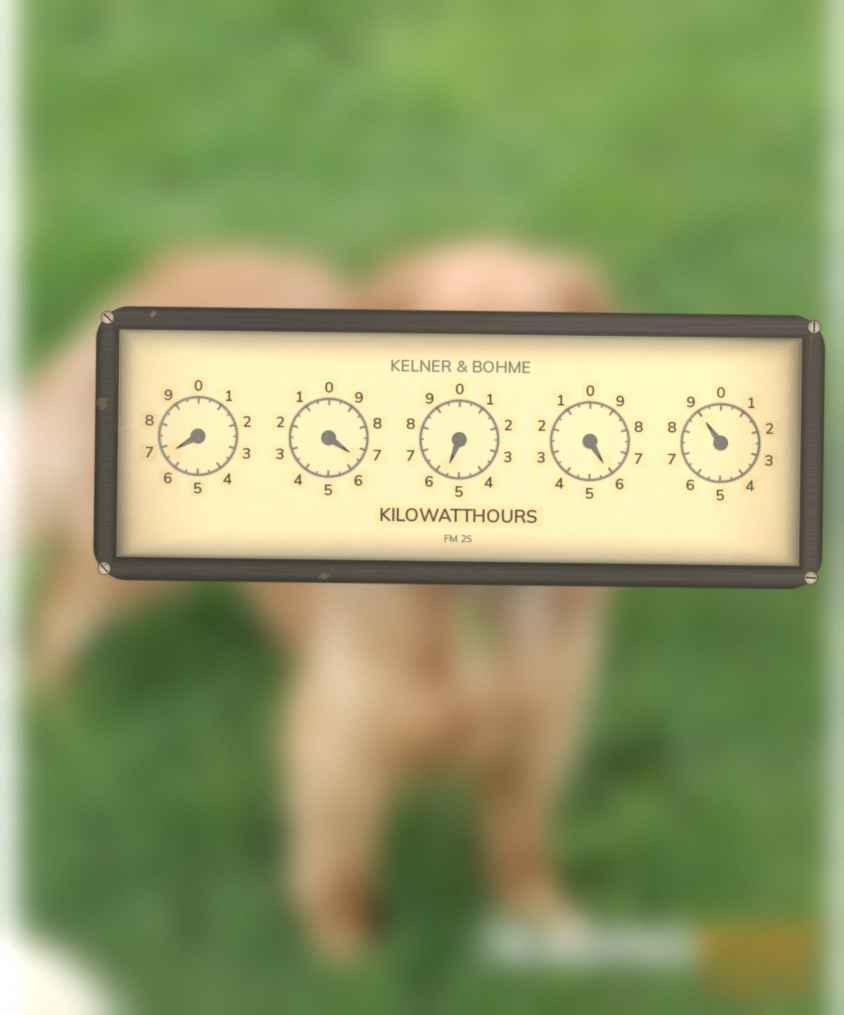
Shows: 66559 kWh
